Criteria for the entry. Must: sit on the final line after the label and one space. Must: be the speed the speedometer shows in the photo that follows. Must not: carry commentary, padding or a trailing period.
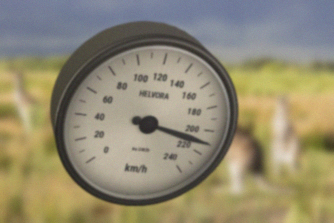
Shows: 210 km/h
